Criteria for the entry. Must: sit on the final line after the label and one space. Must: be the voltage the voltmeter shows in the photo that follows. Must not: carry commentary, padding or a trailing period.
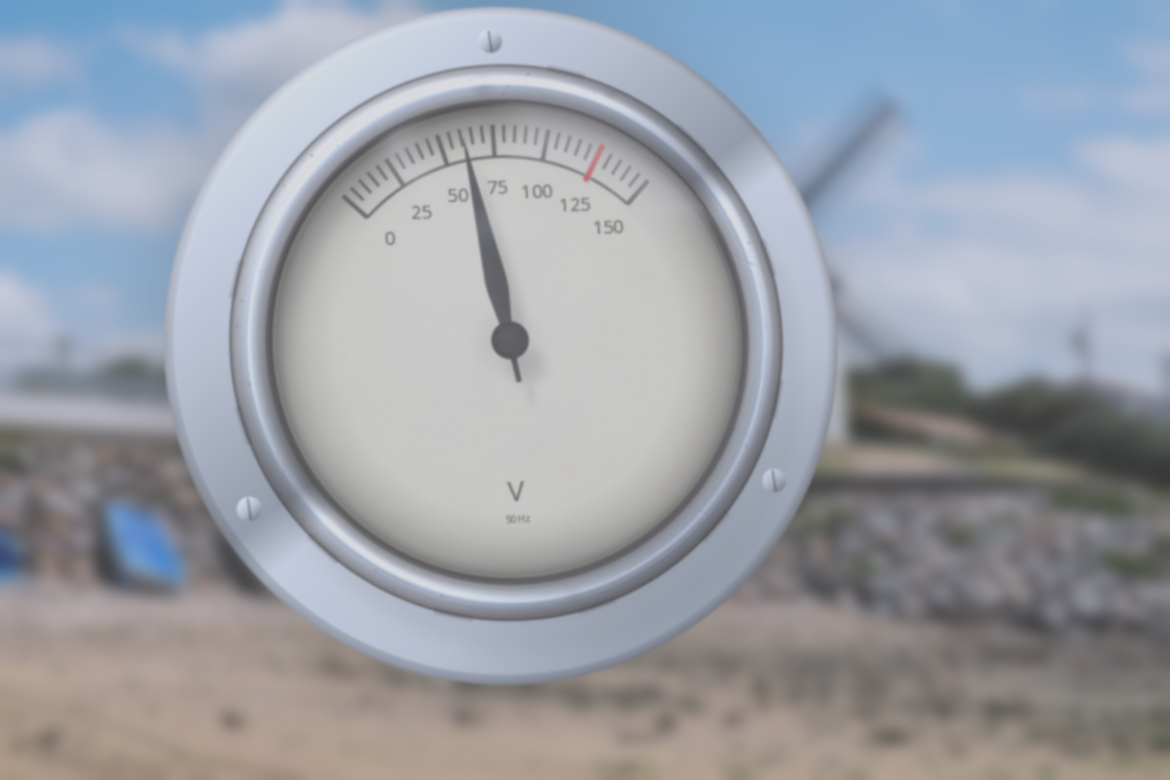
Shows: 60 V
